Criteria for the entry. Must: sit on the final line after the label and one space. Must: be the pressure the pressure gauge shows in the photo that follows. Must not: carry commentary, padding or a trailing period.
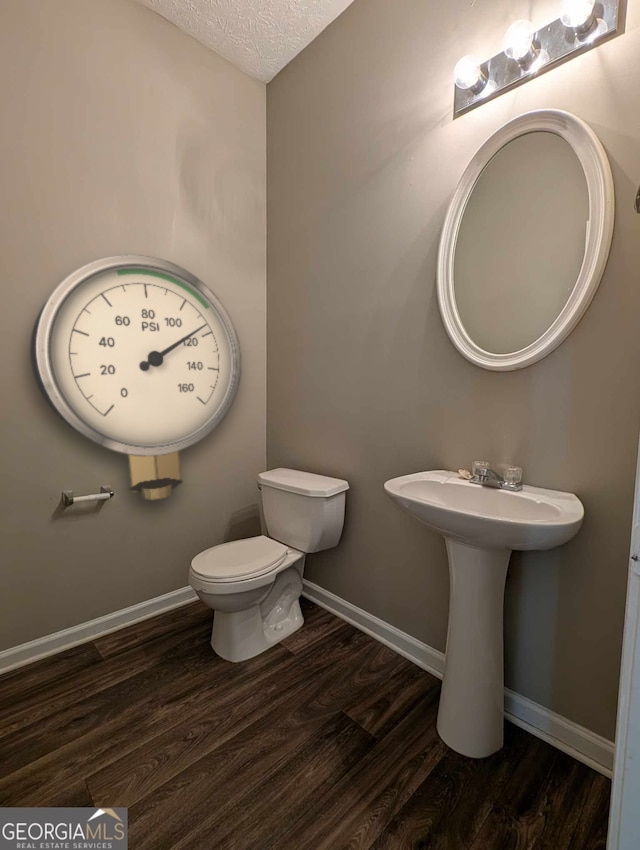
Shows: 115 psi
